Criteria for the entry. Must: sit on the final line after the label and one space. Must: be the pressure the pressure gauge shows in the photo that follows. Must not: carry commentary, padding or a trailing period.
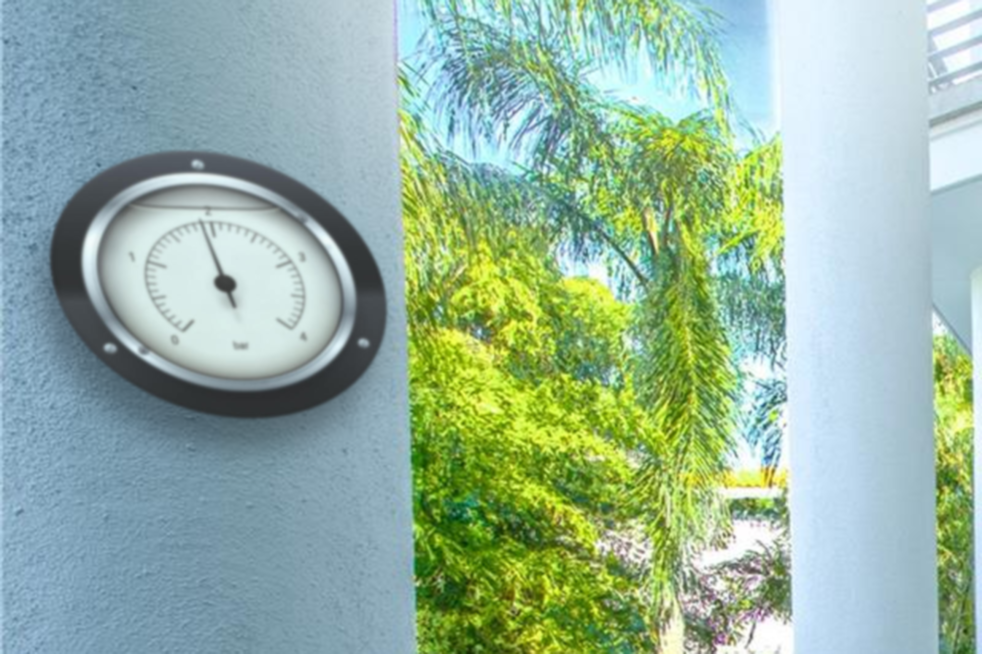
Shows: 1.9 bar
